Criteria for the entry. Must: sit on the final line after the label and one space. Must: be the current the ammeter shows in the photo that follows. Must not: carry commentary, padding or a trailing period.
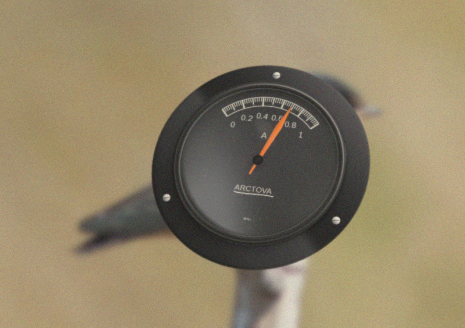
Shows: 0.7 A
